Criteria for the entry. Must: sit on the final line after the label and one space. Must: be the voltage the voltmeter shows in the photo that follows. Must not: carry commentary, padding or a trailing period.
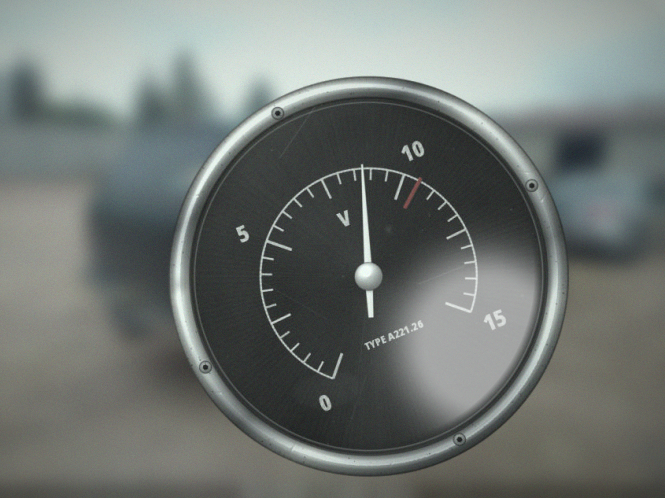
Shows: 8.75 V
